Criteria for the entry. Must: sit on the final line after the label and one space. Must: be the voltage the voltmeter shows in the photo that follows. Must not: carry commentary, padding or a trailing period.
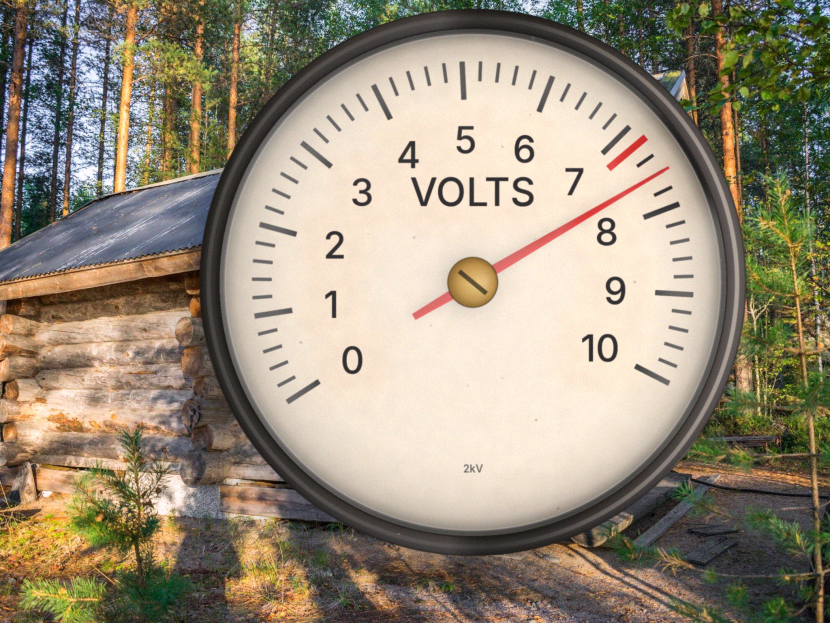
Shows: 7.6 V
